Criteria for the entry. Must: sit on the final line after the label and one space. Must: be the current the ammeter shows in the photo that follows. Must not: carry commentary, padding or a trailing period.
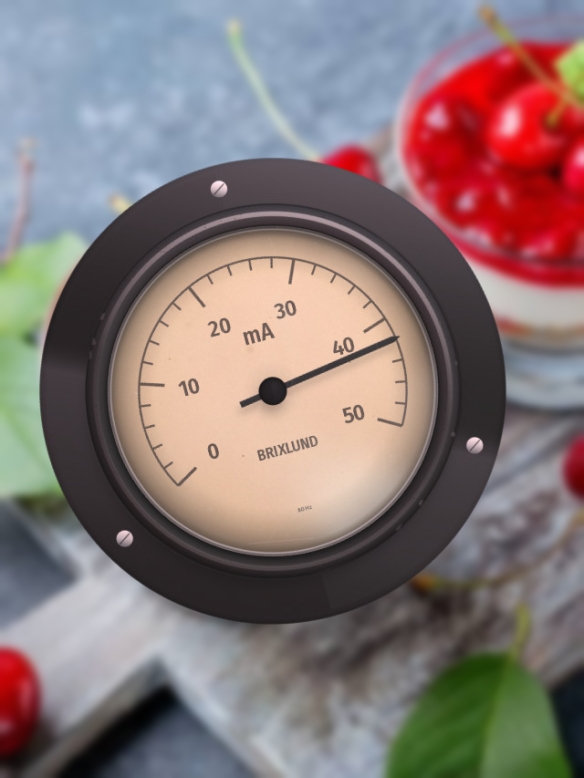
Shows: 42 mA
